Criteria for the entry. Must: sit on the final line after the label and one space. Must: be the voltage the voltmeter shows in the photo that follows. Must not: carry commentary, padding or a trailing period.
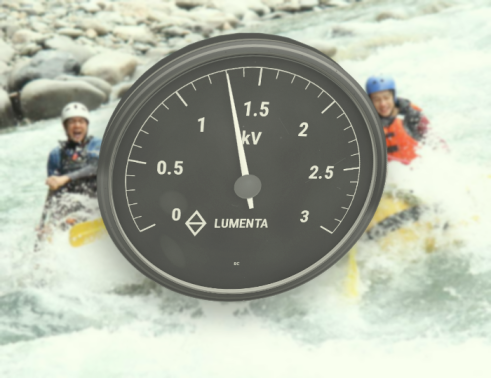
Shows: 1.3 kV
